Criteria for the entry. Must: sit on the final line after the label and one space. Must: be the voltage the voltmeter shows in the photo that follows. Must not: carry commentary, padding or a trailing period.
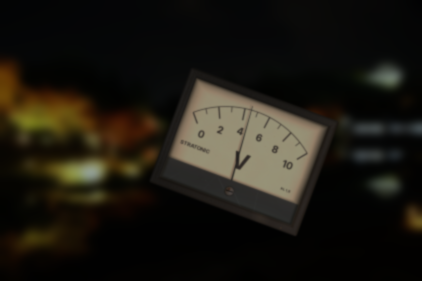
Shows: 4.5 V
